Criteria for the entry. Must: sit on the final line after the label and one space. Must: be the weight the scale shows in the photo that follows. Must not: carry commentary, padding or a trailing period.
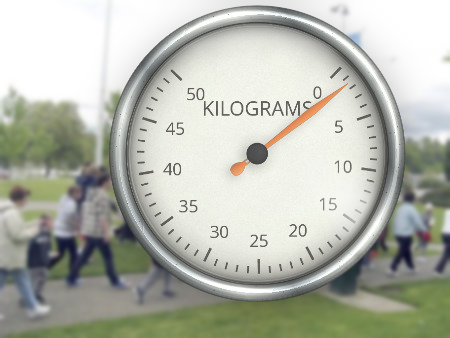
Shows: 1.5 kg
